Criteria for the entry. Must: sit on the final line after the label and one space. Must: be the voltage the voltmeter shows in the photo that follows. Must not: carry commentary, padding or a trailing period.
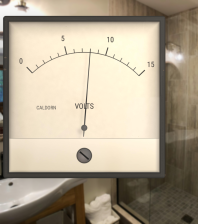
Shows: 8 V
